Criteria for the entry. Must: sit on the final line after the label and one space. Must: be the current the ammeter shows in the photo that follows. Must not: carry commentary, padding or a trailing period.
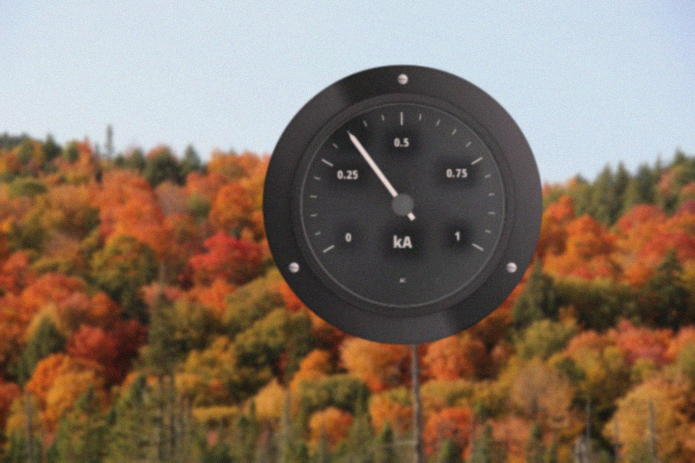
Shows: 0.35 kA
